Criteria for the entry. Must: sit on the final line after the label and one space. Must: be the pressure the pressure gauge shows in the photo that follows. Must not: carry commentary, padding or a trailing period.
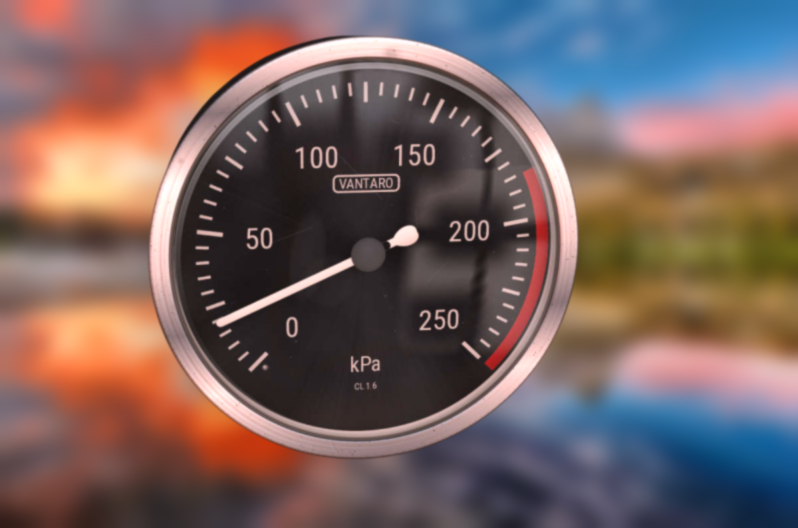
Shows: 20 kPa
